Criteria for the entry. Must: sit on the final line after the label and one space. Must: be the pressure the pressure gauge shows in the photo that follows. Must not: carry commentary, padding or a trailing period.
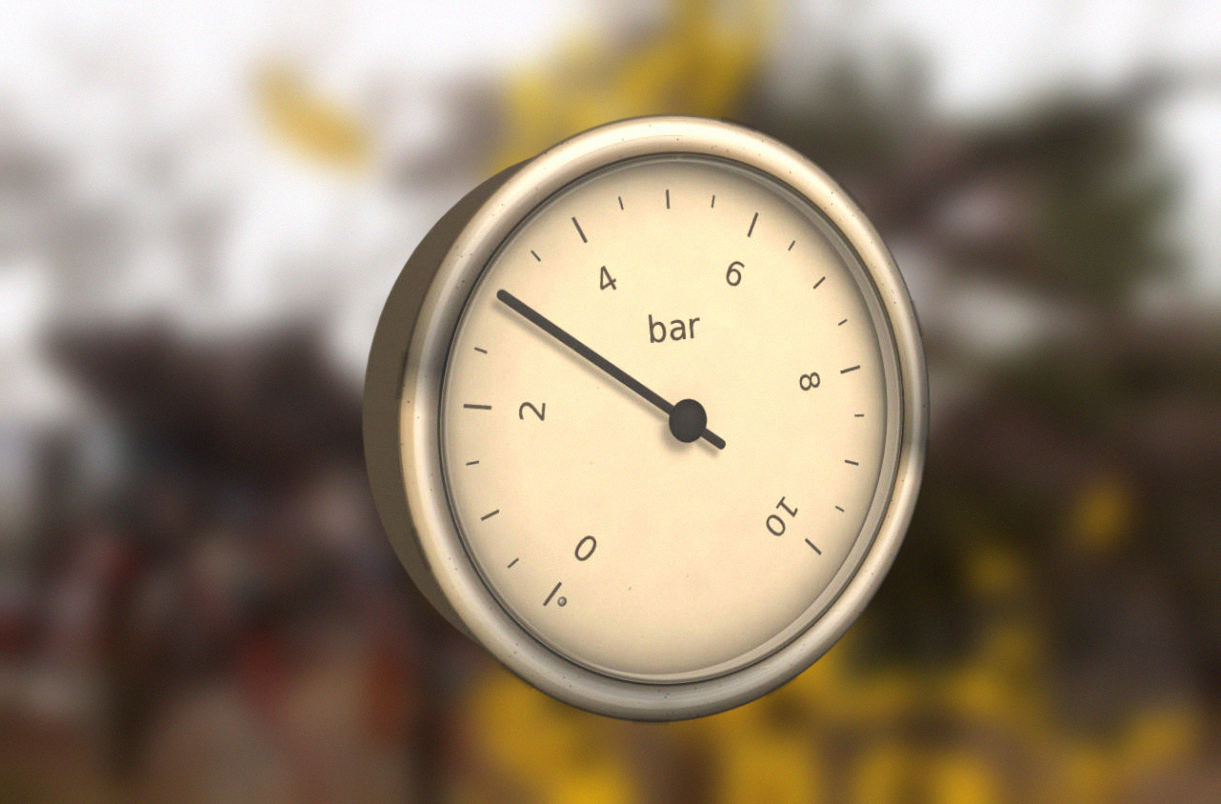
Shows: 3 bar
